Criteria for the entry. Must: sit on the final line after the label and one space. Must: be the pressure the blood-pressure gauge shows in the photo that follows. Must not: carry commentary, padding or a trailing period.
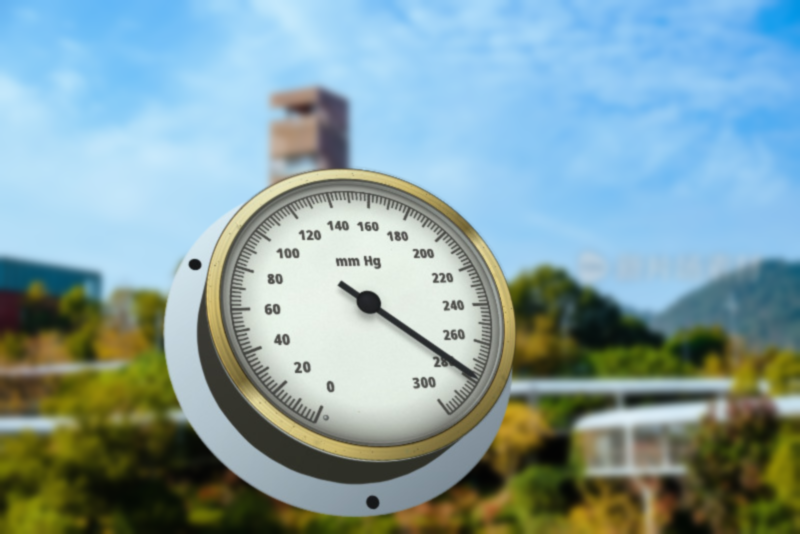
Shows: 280 mmHg
